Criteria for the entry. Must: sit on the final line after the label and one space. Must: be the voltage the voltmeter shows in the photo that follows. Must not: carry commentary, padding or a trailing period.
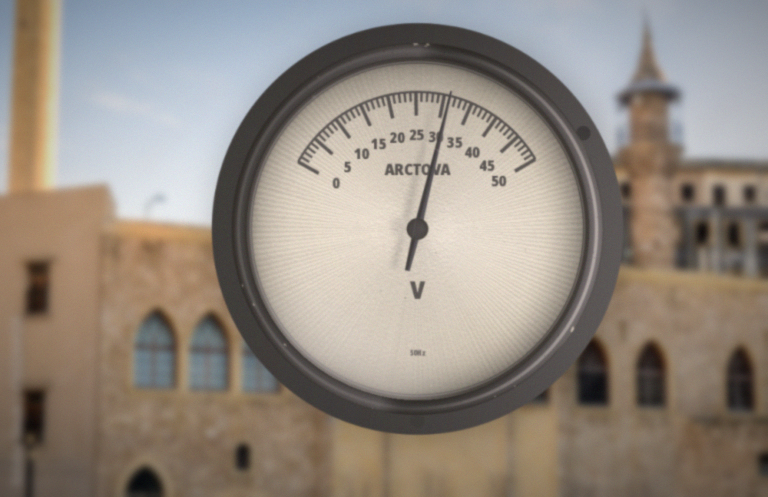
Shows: 31 V
